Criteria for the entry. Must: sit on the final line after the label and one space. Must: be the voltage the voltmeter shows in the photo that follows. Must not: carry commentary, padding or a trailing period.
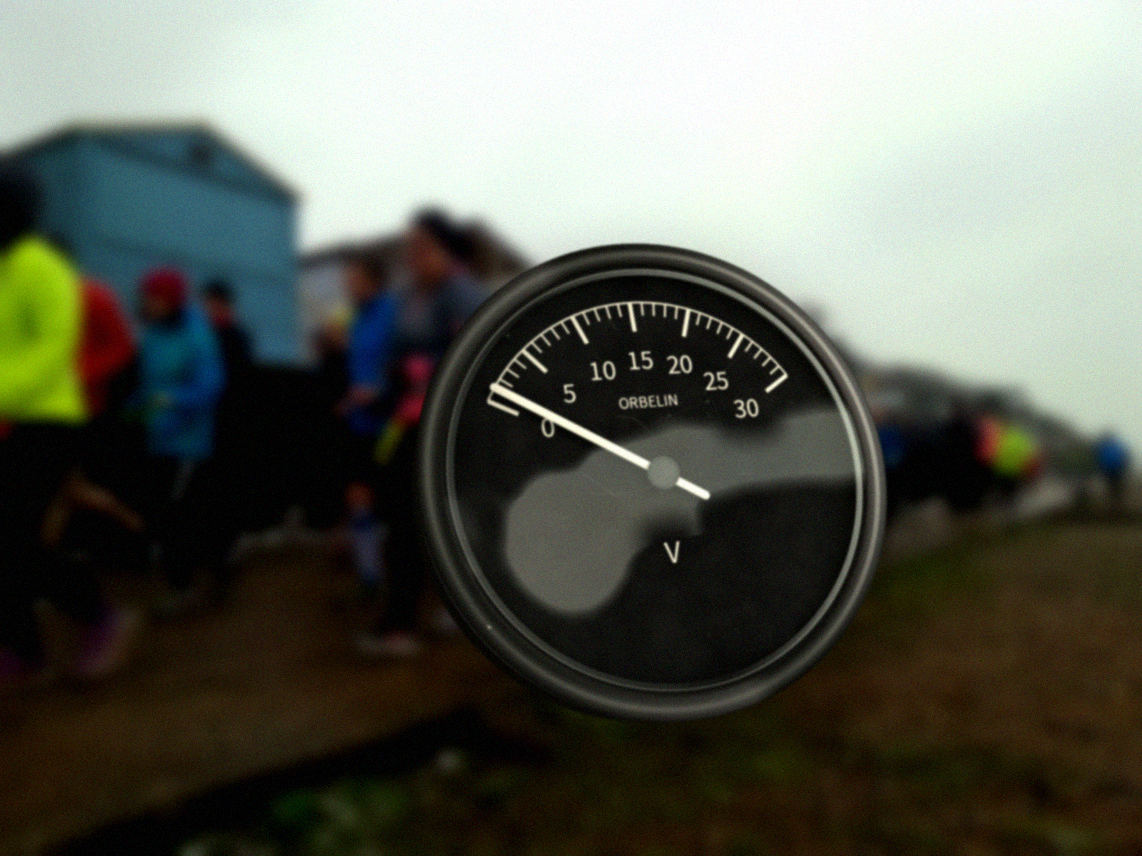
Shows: 1 V
